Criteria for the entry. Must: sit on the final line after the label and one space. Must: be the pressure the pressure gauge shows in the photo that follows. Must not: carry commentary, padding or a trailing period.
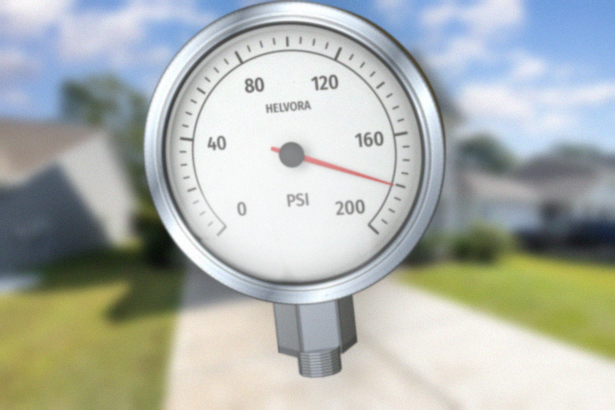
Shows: 180 psi
